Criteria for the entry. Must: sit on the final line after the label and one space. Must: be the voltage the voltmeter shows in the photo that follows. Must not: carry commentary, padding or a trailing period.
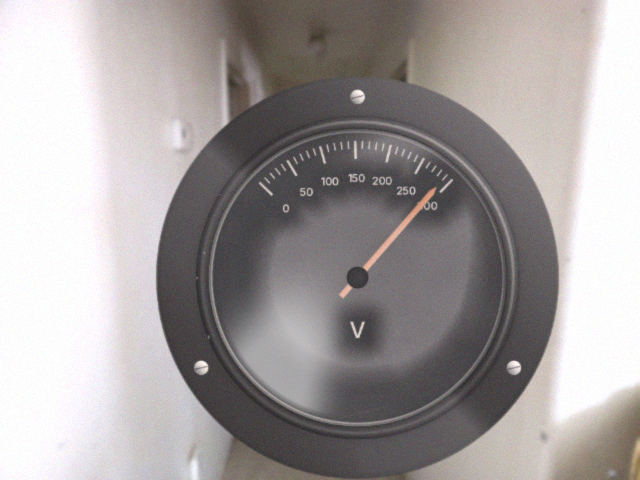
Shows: 290 V
